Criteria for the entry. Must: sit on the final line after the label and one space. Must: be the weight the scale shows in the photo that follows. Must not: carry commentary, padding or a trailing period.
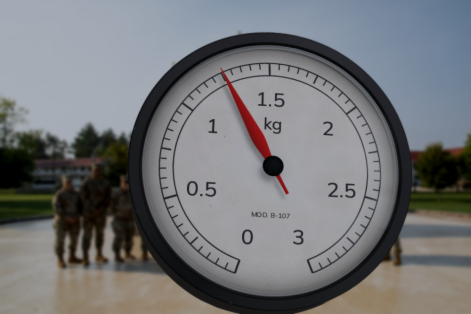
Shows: 1.25 kg
